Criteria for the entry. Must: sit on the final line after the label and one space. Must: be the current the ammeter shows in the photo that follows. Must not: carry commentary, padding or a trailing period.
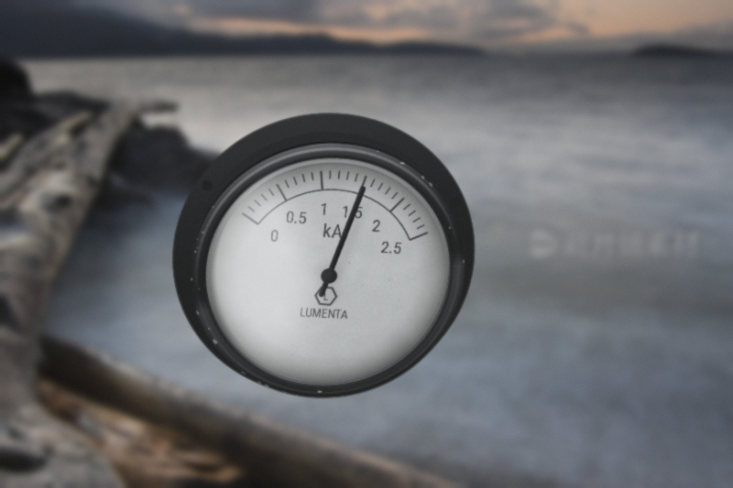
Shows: 1.5 kA
